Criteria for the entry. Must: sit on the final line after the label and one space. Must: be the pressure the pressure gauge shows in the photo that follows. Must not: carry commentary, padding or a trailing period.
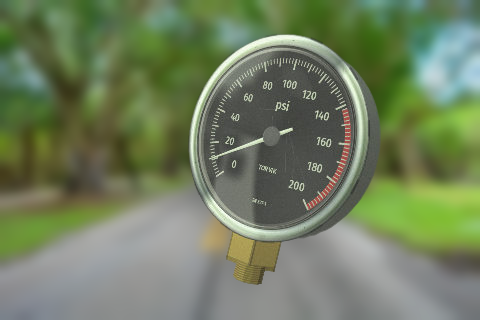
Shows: 10 psi
